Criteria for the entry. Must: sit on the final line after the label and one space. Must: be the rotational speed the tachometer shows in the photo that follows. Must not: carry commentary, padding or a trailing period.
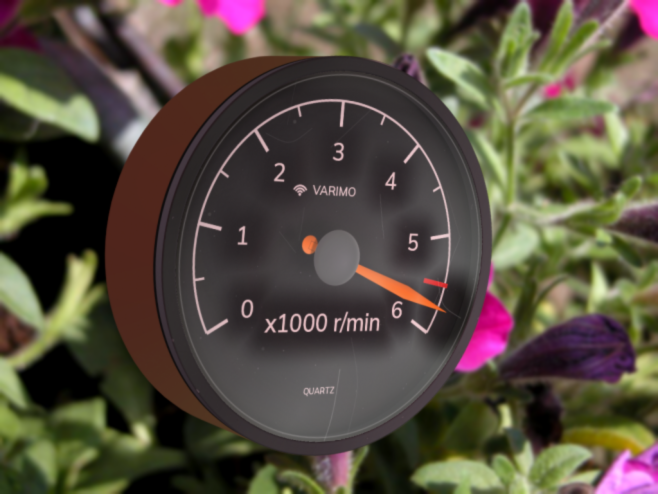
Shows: 5750 rpm
